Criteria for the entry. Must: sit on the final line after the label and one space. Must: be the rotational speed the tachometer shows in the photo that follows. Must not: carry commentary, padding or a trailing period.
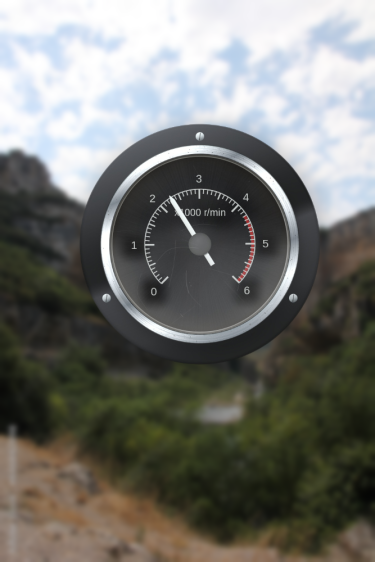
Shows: 2300 rpm
